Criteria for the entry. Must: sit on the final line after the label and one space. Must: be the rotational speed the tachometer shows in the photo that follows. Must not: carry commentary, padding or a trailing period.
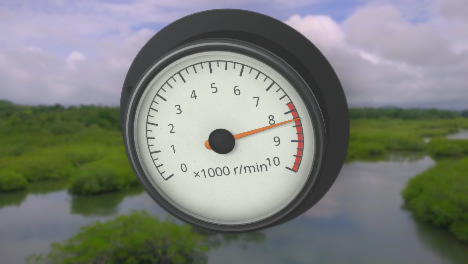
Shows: 8250 rpm
